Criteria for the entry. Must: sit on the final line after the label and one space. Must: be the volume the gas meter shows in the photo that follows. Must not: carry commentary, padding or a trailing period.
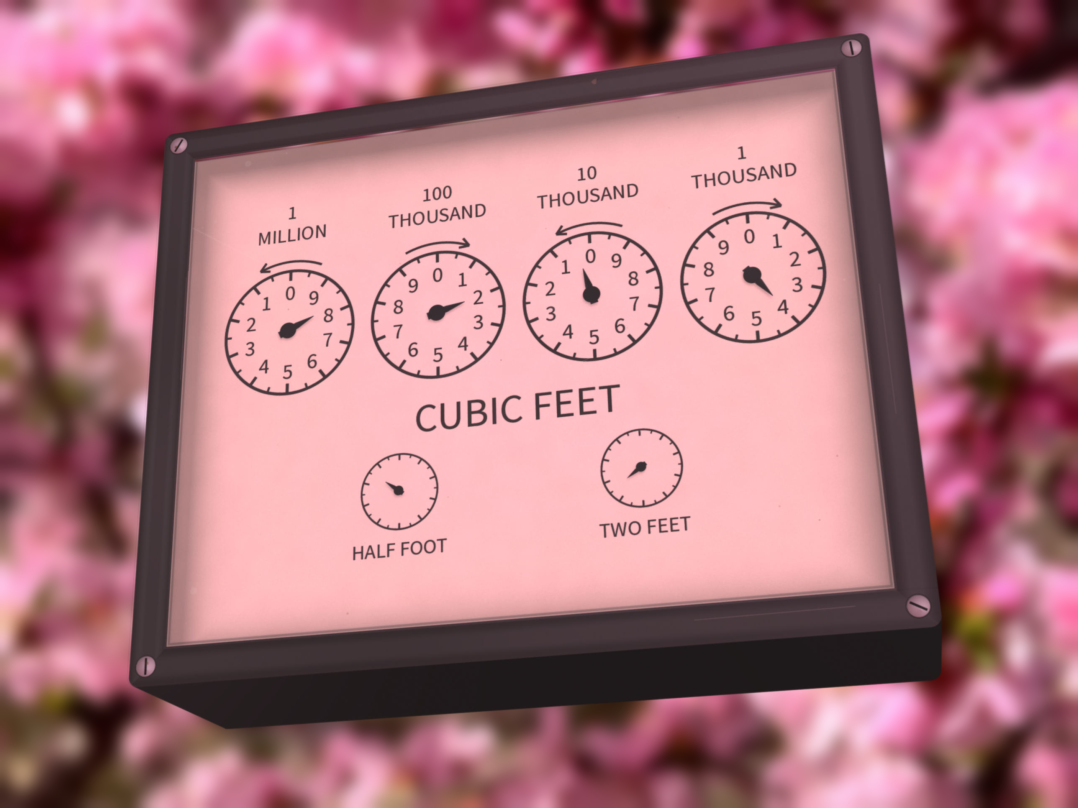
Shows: 820400 ft³
